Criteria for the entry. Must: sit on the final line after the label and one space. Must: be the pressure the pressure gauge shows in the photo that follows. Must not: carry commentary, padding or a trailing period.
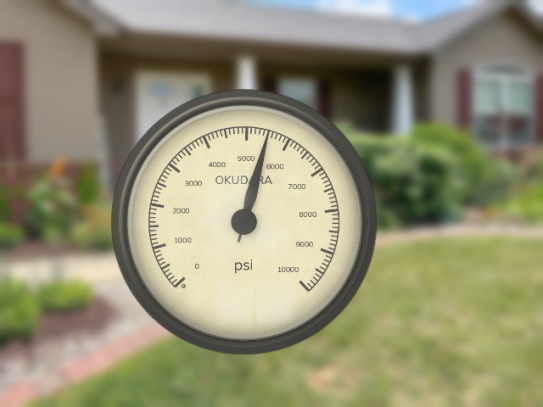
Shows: 5500 psi
